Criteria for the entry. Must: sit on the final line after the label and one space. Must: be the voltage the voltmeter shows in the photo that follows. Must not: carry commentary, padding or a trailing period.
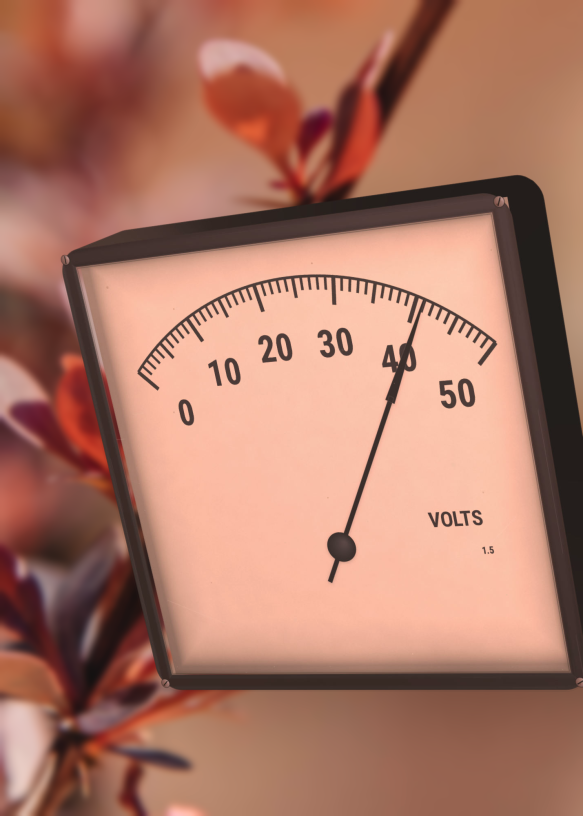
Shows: 41 V
